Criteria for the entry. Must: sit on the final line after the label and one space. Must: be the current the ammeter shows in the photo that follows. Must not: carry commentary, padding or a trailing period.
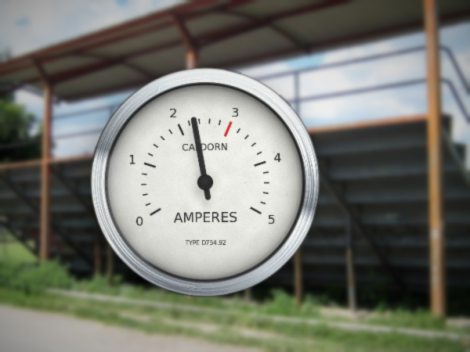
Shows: 2.3 A
